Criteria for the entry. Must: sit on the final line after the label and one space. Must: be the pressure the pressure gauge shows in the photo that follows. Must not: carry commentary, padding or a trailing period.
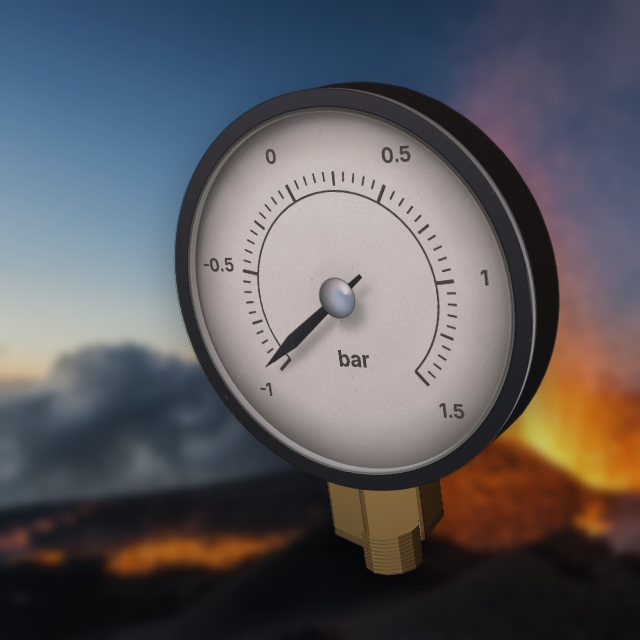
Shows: -0.95 bar
